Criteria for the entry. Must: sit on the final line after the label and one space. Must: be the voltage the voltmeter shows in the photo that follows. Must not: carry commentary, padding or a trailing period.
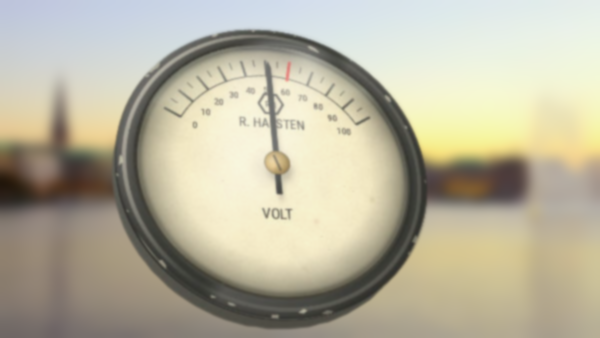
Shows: 50 V
